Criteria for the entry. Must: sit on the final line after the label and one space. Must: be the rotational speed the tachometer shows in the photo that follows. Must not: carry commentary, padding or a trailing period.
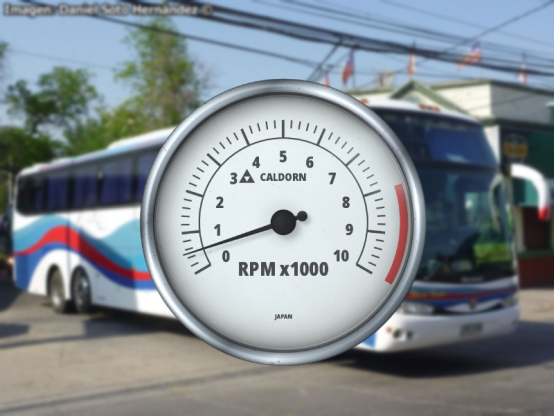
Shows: 500 rpm
